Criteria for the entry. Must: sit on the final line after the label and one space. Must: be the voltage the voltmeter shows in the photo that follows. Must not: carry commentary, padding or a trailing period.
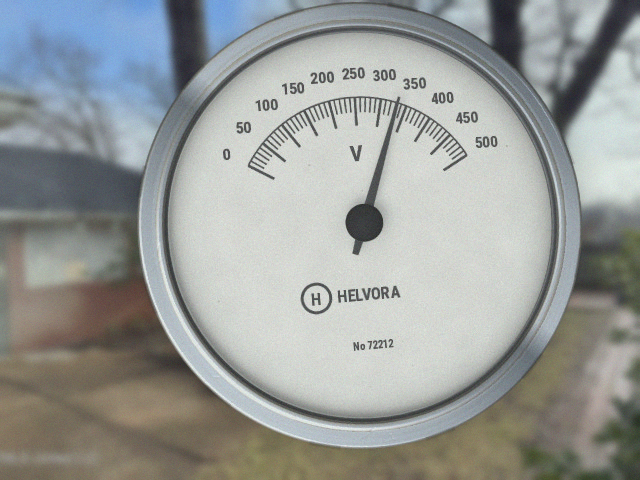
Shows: 330 V
